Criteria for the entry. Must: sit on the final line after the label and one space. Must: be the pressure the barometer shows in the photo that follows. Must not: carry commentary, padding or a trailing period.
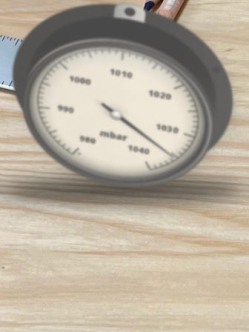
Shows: 1035 mbar
